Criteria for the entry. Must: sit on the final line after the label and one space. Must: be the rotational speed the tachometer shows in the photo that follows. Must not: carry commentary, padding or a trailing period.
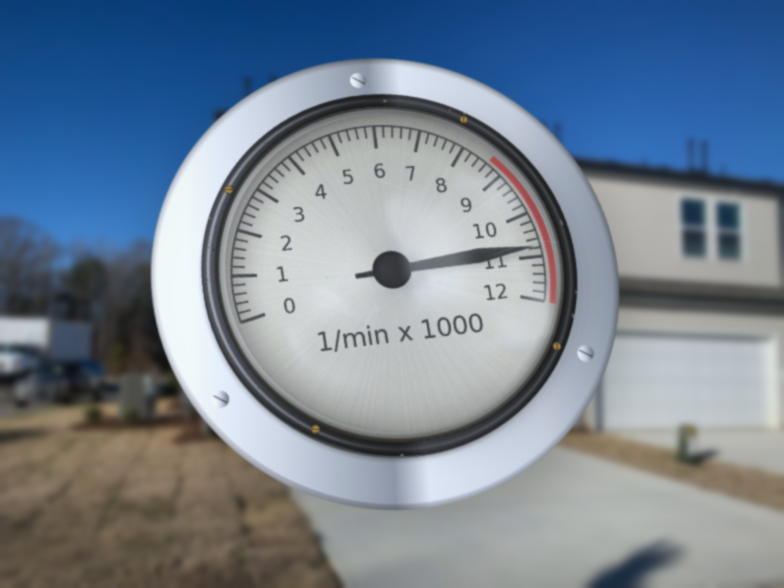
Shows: 10800 rpm
